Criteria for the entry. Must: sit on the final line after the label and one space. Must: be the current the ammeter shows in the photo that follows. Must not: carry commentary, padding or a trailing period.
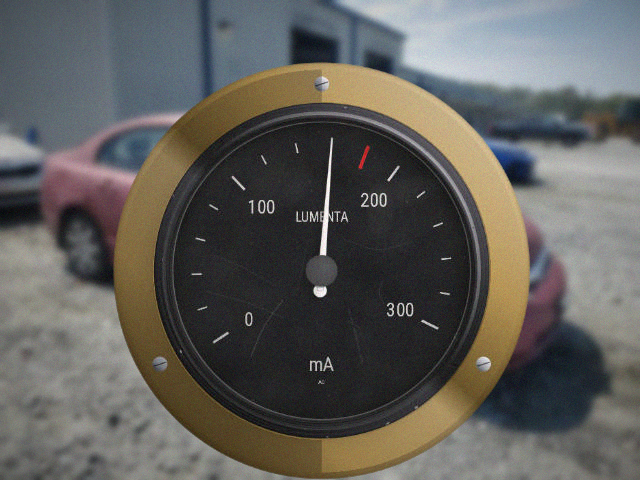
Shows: 160 mA
